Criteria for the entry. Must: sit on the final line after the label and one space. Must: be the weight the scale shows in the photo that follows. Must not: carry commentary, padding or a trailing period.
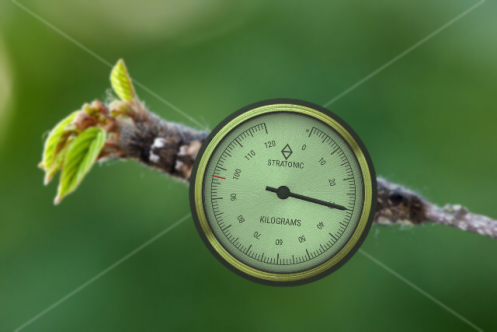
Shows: 30 kg
